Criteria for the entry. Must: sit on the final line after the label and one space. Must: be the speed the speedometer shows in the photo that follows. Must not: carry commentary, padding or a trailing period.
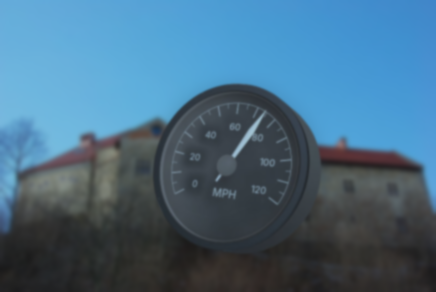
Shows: 75 mph
